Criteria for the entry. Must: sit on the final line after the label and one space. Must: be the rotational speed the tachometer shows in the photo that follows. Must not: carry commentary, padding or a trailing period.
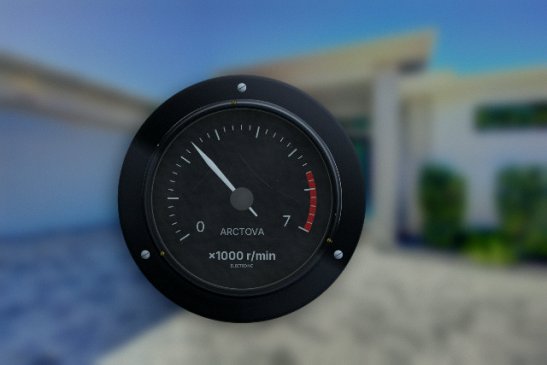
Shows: 2400 rpm
